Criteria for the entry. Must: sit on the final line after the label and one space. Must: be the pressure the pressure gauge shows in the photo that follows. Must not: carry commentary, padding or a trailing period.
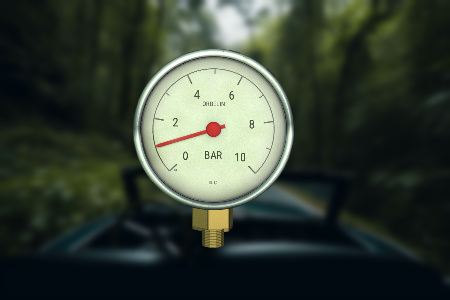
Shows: 1 bar
